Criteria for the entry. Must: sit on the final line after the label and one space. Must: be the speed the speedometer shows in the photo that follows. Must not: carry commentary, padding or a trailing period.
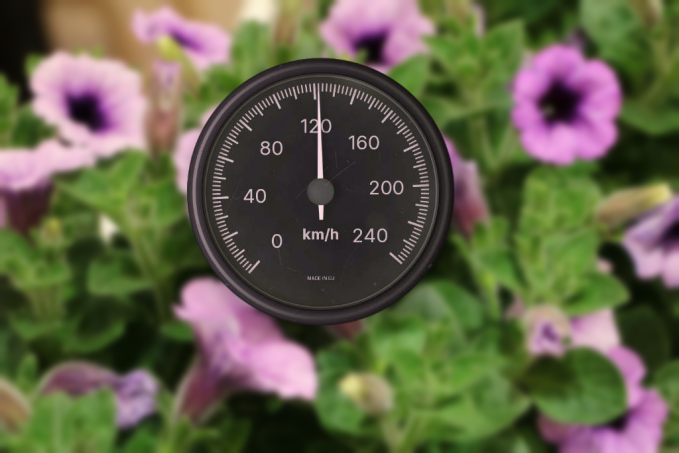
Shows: 122 km/h
